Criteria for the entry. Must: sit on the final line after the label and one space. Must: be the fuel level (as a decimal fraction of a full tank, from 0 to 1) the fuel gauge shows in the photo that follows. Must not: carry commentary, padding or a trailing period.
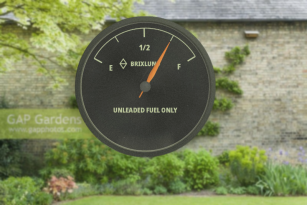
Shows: 0.75
